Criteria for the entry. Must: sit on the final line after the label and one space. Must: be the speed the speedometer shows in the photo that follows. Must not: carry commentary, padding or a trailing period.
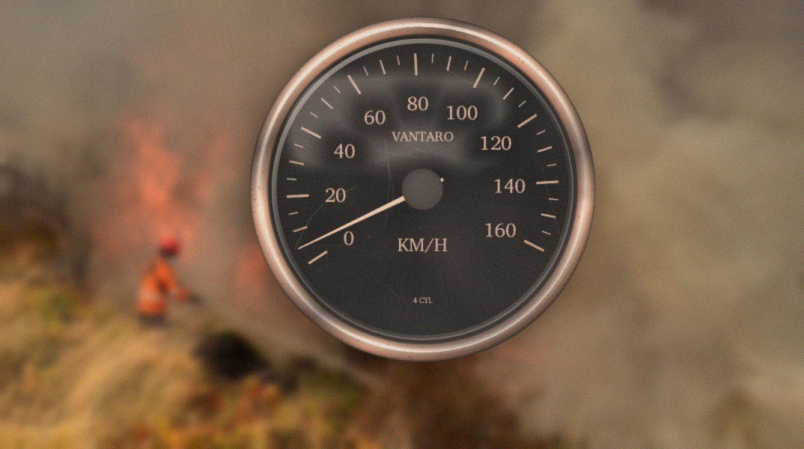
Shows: 5 km/h
